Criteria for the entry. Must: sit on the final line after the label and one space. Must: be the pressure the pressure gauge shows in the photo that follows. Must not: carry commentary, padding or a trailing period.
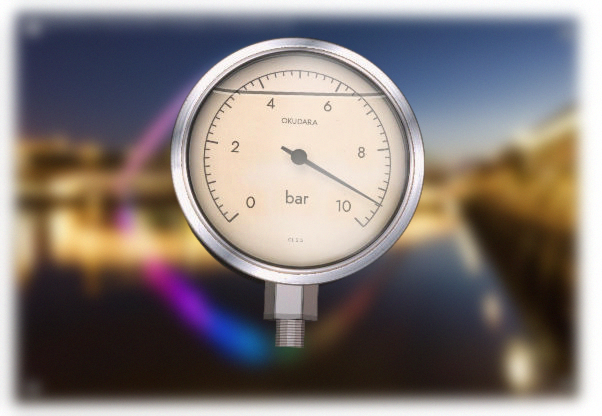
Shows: 9.4 bar
